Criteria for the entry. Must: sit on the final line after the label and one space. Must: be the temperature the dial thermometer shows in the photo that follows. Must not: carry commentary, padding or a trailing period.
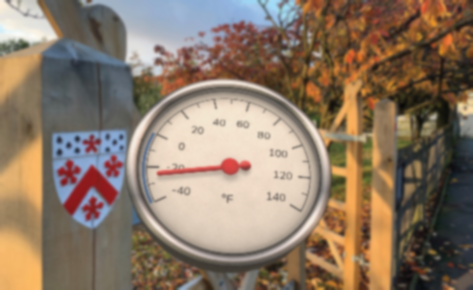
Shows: -25 °F
